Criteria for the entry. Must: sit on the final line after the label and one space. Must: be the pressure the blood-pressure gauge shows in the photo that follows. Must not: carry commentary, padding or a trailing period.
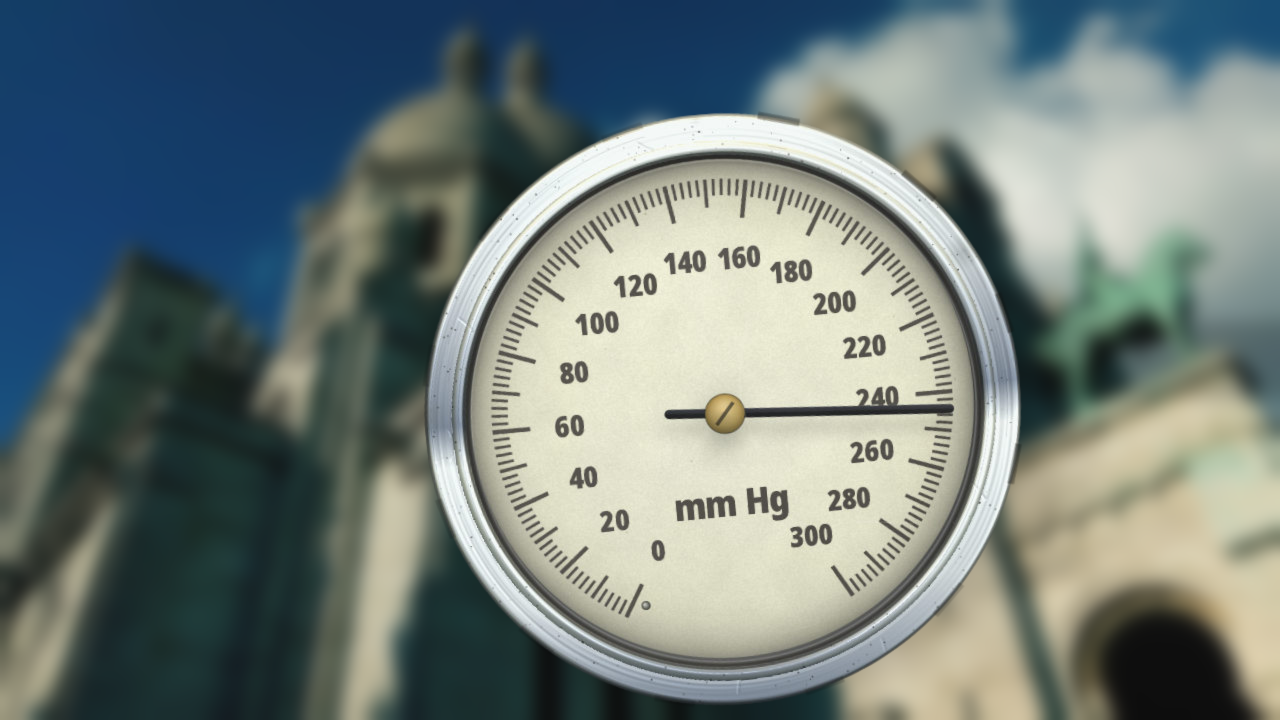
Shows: 244 mmHg
